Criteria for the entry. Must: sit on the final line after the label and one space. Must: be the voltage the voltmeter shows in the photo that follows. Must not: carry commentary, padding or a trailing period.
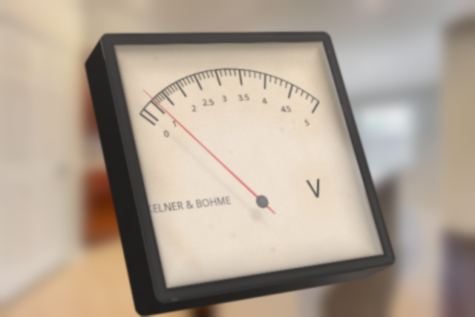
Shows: 1 V
